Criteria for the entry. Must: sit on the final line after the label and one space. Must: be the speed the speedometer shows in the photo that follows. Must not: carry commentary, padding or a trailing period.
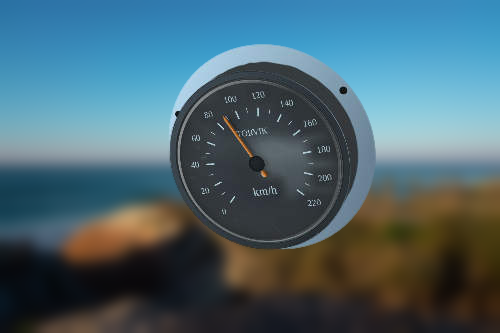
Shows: 90 km/h
